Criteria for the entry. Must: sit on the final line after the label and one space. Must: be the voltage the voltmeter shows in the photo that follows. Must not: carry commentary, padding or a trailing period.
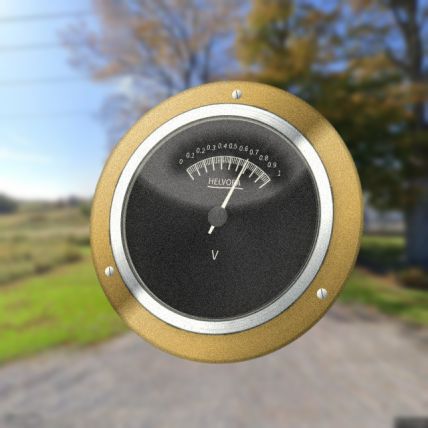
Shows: 0.7 V
